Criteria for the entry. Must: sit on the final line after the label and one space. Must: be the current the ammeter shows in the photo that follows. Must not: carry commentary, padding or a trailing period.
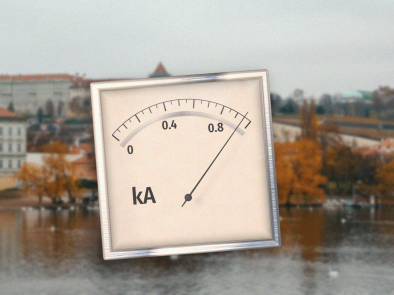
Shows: 0.95 kA
